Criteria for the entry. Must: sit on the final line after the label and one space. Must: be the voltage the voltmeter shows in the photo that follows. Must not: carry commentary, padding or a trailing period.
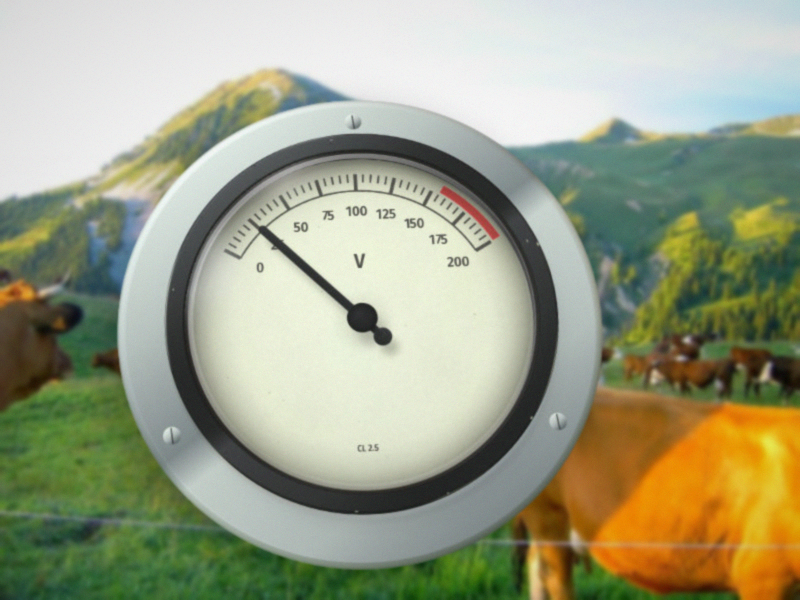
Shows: 25 V
